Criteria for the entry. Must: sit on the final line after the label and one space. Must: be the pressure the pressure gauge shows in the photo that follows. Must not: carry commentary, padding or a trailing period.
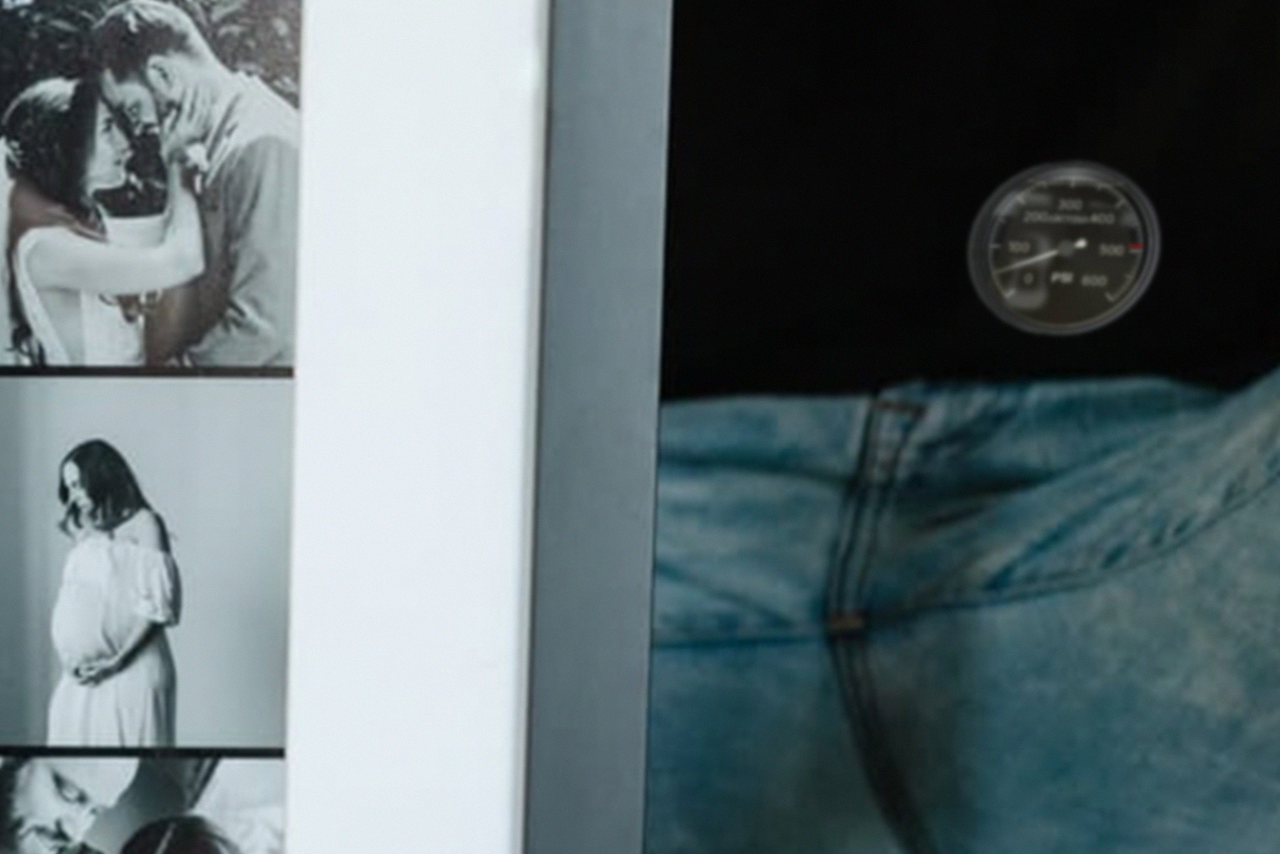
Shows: 50 psi
